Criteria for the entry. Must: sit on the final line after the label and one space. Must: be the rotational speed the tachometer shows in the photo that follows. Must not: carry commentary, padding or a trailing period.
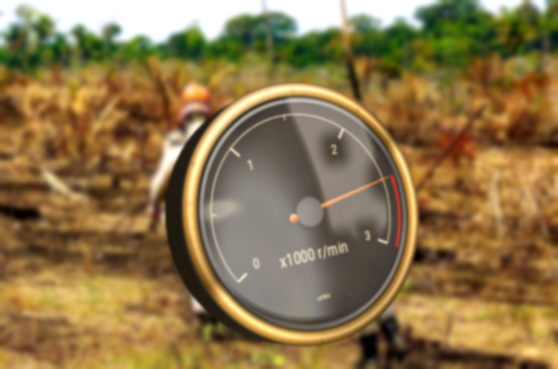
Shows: 2500 rpm
